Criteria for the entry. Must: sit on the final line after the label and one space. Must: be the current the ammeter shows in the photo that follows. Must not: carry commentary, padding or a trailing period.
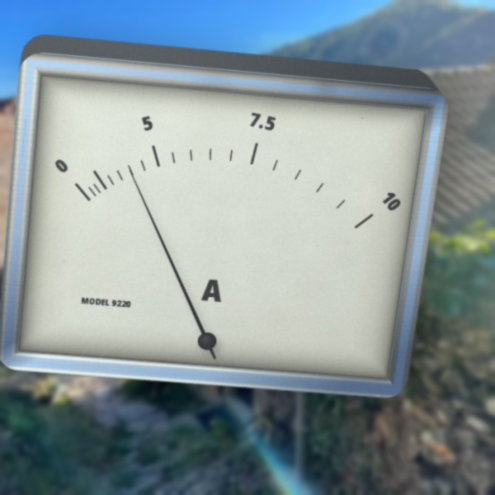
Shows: 4 A
